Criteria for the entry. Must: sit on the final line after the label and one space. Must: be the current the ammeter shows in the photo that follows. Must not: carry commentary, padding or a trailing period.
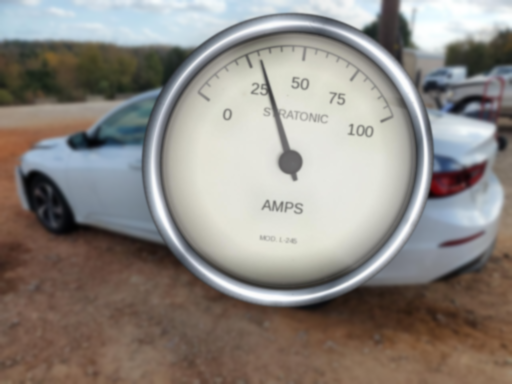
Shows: 30 A
